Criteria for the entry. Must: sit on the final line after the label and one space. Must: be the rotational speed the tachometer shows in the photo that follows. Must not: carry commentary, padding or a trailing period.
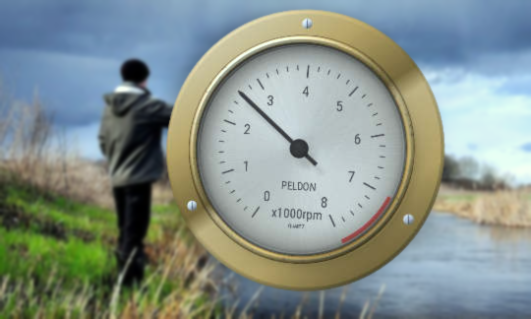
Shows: 2600 rpm
